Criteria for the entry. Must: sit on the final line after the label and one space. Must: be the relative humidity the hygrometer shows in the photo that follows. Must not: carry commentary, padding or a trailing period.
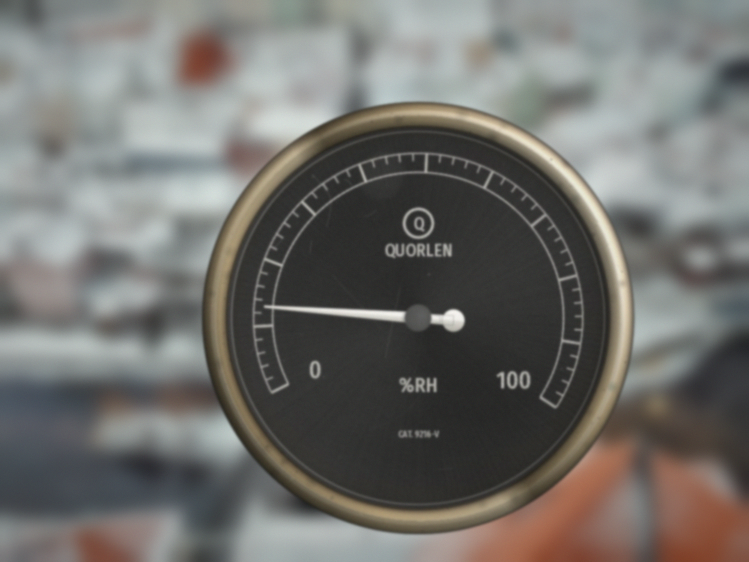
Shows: 13 %
